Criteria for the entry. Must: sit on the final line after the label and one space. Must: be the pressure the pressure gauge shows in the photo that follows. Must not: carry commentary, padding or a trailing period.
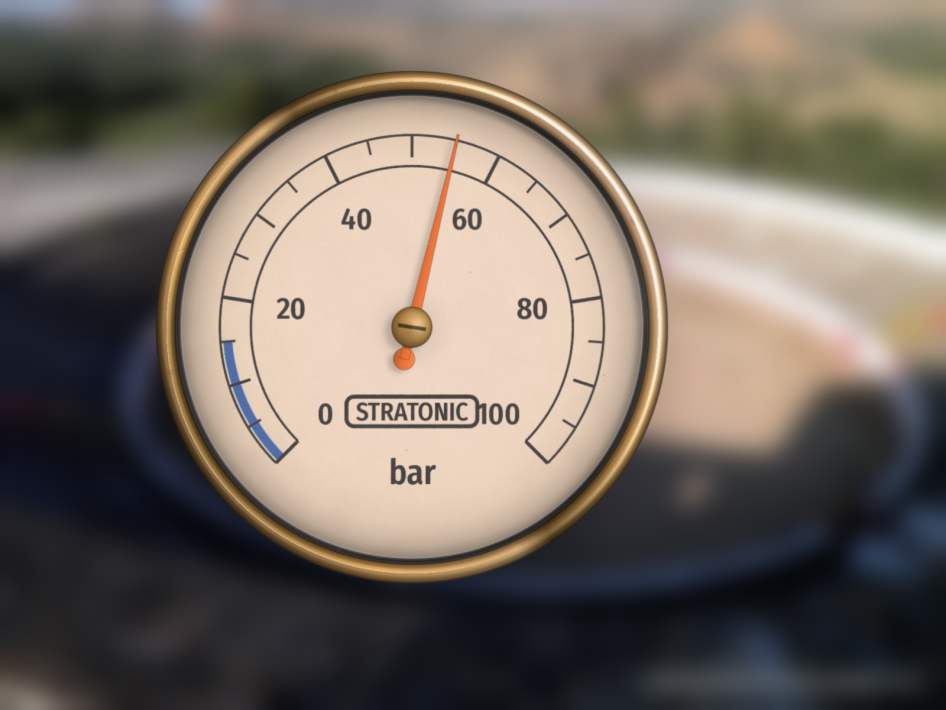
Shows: 55 bar
